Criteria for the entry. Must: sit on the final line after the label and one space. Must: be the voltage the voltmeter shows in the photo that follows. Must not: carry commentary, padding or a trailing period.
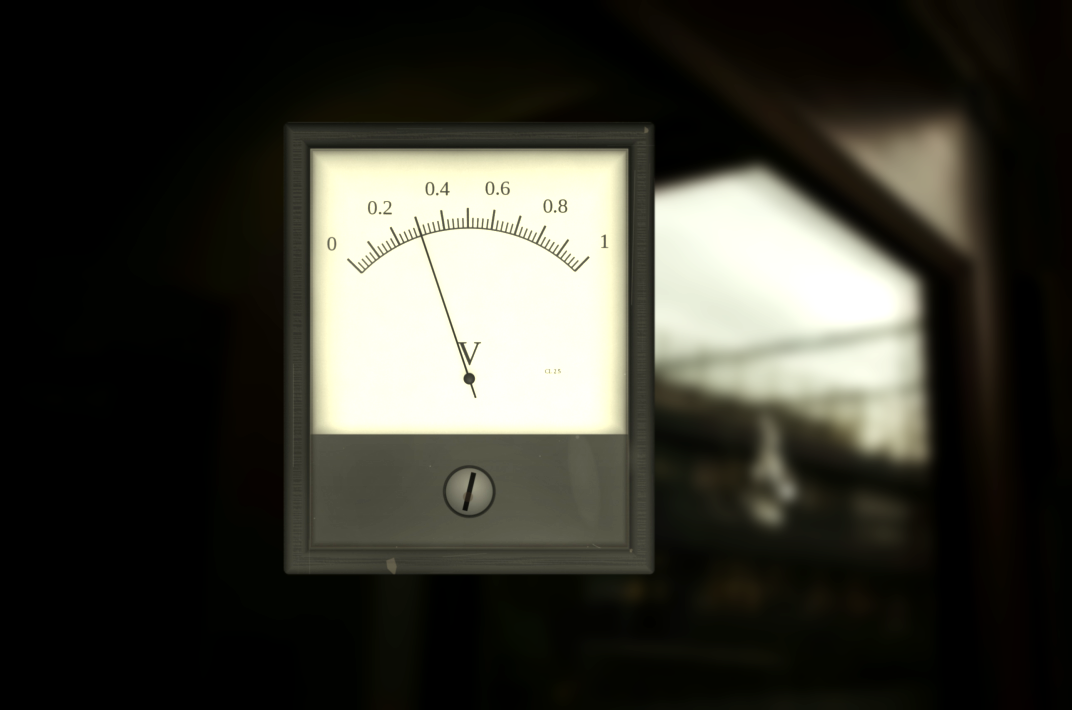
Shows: 0.3 V
